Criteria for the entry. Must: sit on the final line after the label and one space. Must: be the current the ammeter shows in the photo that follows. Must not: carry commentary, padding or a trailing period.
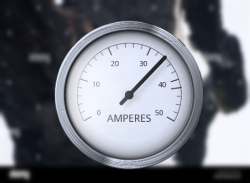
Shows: 34 A
